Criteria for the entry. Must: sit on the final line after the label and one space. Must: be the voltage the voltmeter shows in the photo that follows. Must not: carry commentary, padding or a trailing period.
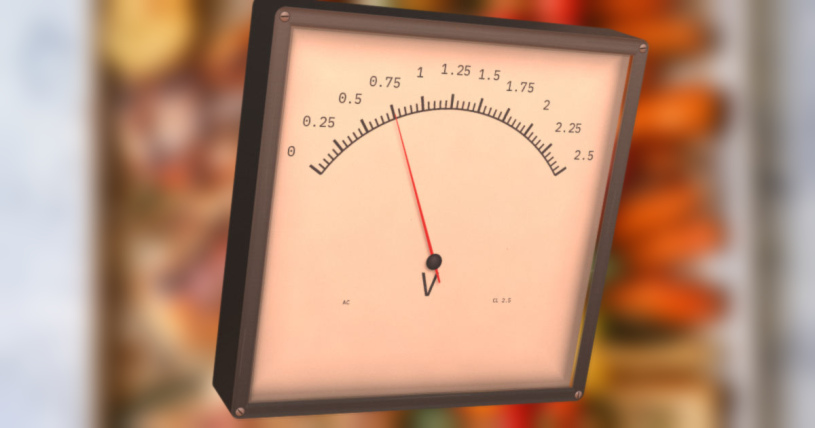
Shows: 0.75 V
